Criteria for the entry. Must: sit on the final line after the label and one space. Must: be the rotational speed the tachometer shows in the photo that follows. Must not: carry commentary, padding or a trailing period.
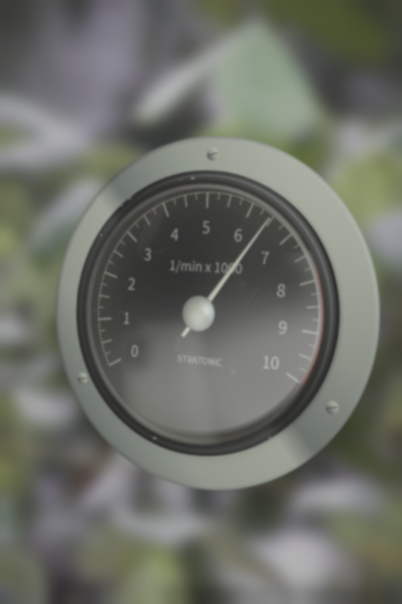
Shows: 6500 rpm
